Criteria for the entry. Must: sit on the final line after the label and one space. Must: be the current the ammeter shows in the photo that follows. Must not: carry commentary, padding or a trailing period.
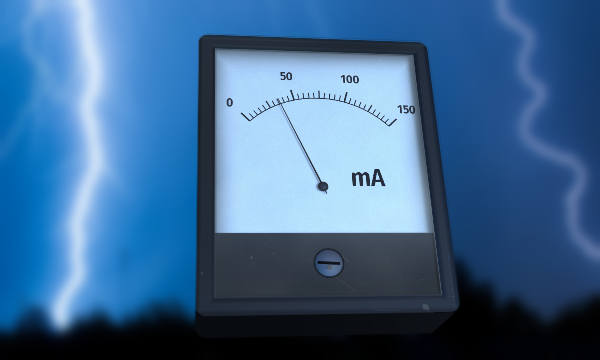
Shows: 35 mA
